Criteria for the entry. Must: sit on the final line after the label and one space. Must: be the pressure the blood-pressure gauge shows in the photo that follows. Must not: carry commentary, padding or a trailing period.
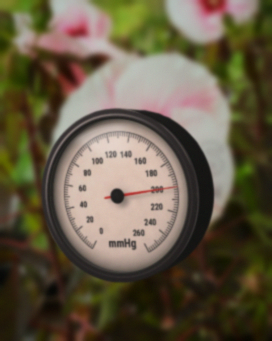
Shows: 200 mmHg
